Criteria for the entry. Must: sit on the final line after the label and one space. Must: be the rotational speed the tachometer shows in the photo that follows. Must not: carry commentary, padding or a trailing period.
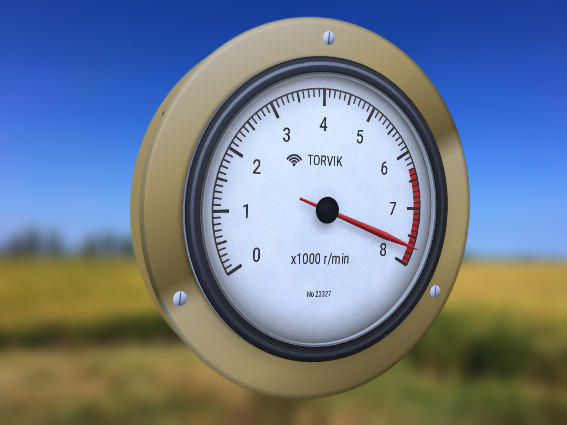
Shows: 7700 rpm
